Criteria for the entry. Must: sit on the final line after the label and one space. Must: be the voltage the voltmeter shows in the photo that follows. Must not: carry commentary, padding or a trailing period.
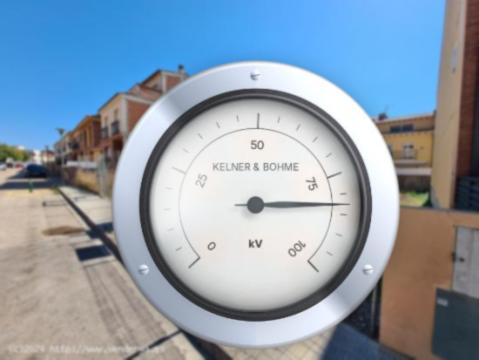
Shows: 82.5 kV
